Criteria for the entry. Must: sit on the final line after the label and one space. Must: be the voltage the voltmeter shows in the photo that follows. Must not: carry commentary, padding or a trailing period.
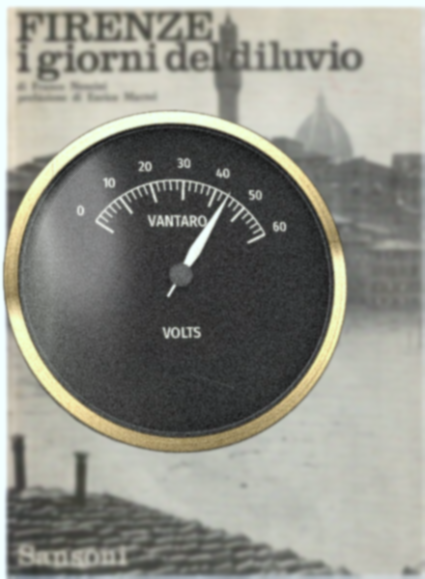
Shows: 44 V
